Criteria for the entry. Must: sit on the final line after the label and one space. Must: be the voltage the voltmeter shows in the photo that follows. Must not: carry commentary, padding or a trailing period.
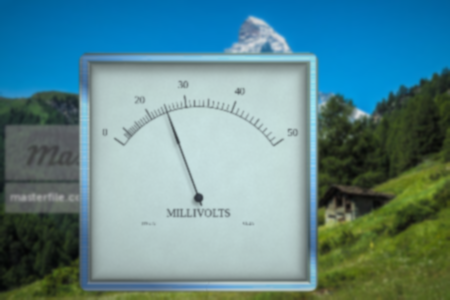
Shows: 25 mV
